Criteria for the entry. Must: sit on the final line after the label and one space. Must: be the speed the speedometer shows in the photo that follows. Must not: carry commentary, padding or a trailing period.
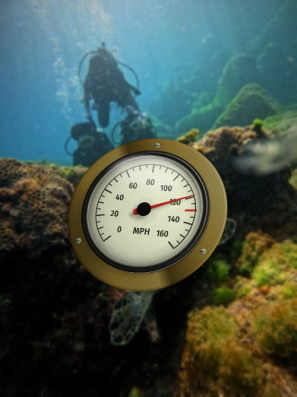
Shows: 120 mph
